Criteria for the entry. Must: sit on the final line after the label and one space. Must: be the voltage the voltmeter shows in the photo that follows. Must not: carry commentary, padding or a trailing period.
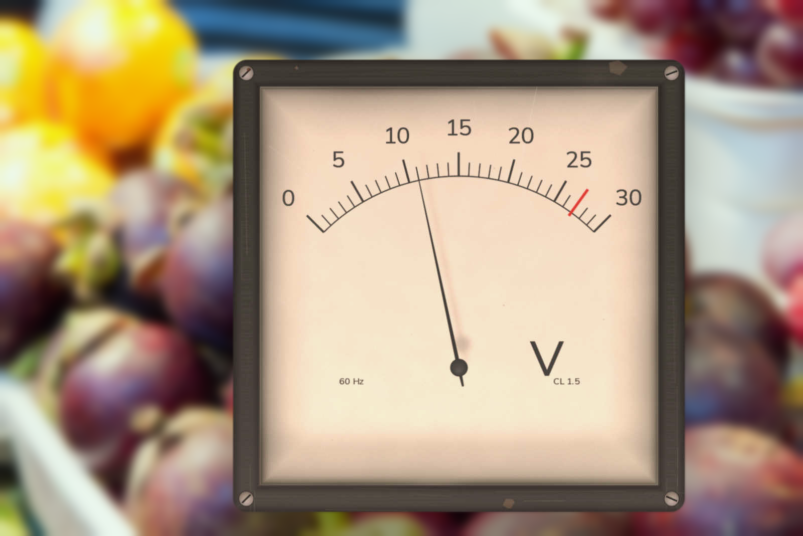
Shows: 11 V
